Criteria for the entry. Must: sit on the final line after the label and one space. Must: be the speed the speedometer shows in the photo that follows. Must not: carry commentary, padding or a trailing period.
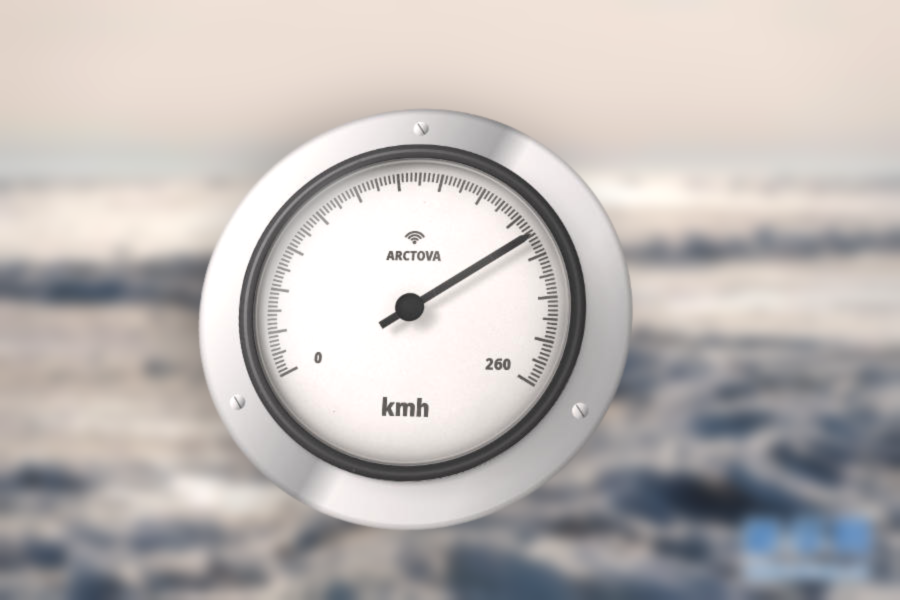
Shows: 190 km/h
